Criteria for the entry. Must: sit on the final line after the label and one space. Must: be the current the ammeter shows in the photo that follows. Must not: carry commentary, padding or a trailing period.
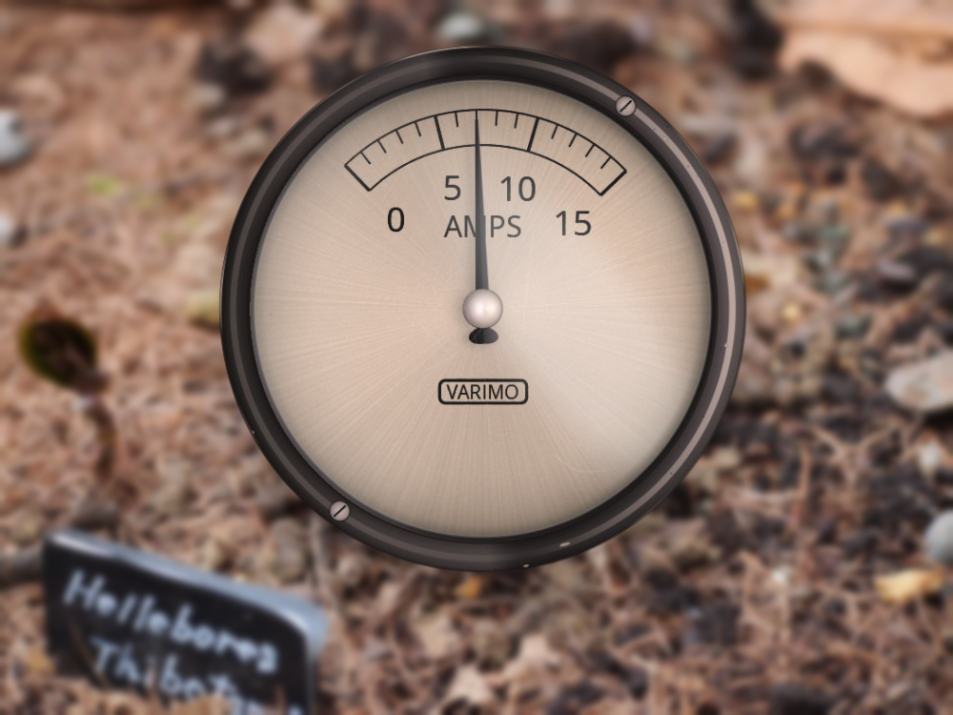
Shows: 7 A
